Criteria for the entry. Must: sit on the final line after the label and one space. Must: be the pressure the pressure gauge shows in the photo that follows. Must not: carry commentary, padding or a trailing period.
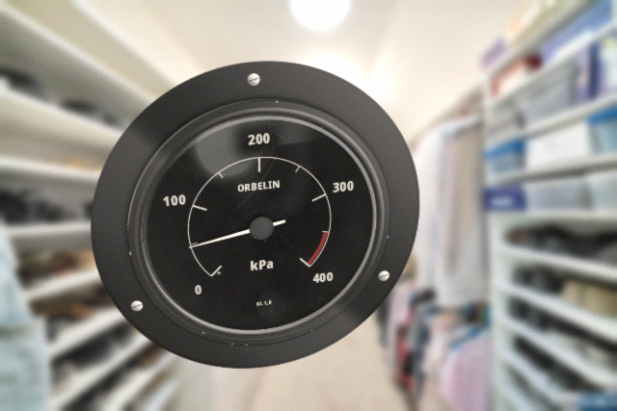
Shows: 50 kPa
